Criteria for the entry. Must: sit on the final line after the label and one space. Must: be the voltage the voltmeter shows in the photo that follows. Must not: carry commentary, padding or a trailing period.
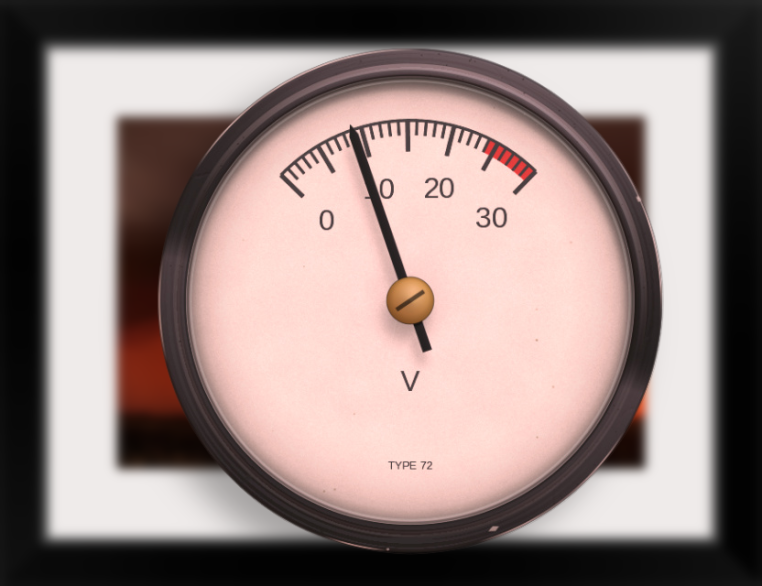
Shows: 9 V
